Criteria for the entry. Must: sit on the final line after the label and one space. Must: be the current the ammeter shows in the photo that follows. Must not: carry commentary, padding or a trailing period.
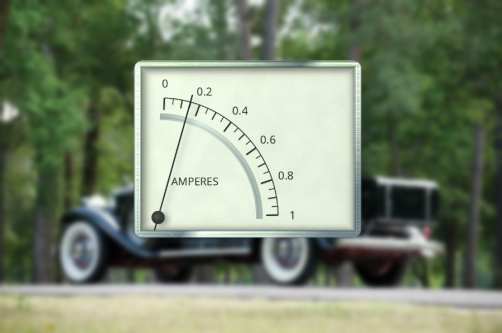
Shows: 0.15 A
